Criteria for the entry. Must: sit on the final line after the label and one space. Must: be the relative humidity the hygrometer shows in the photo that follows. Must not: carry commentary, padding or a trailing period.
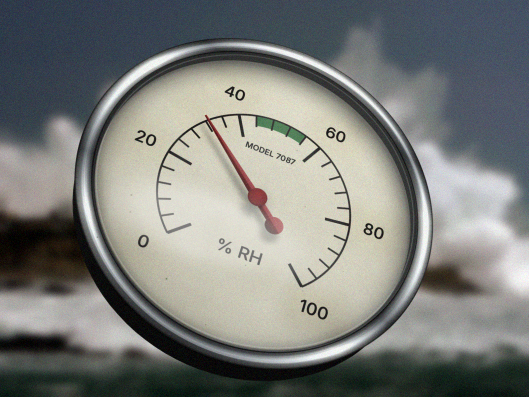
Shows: 32 %
